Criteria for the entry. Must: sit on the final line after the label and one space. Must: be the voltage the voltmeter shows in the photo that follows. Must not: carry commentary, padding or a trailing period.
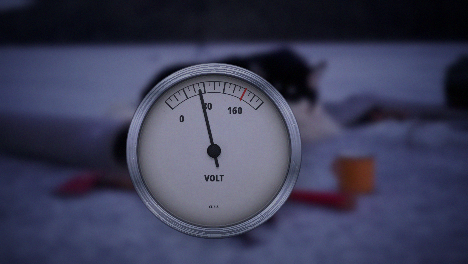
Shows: 70 V
